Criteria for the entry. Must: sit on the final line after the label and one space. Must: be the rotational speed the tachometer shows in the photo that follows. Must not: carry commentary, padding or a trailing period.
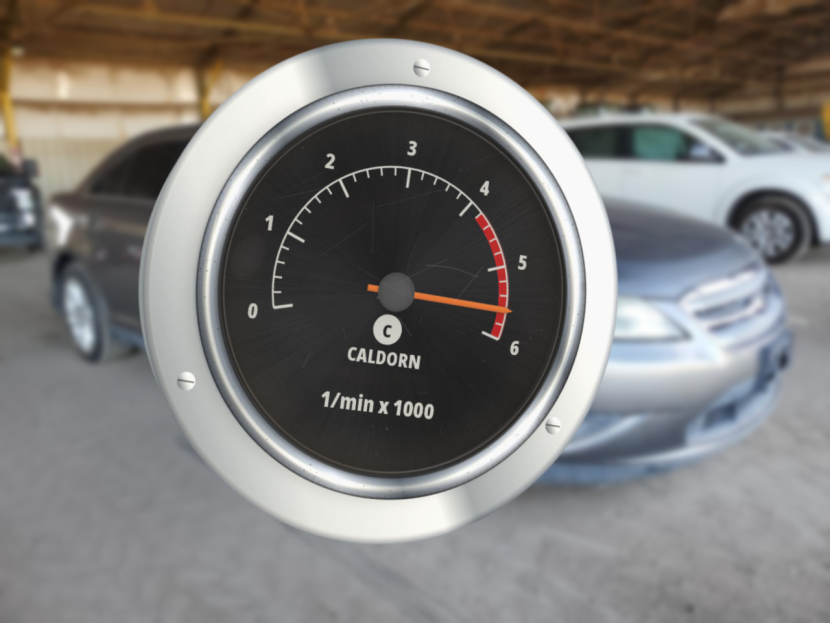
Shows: 5600 rpm
